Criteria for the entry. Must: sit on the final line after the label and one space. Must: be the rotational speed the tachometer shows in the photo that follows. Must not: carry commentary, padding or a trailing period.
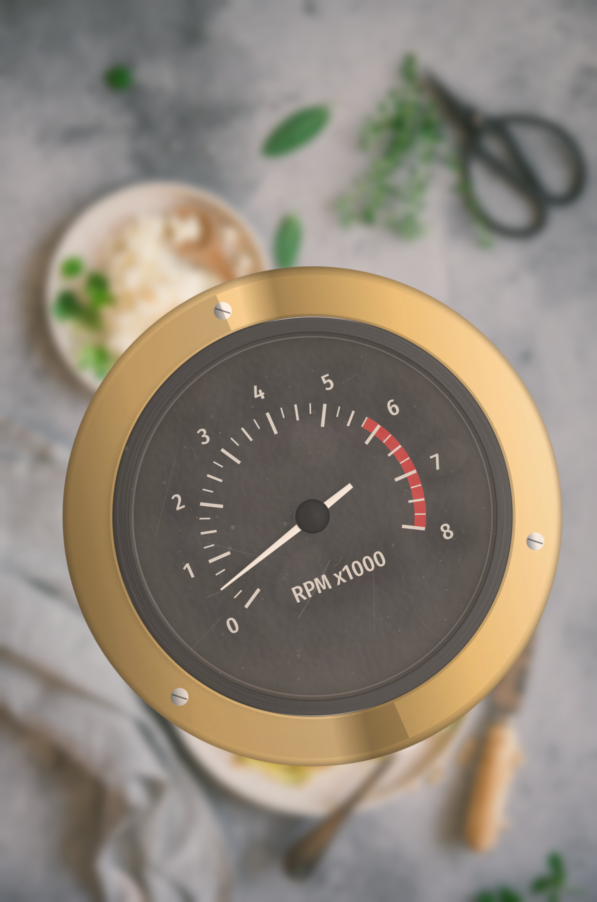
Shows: 500 rpm
